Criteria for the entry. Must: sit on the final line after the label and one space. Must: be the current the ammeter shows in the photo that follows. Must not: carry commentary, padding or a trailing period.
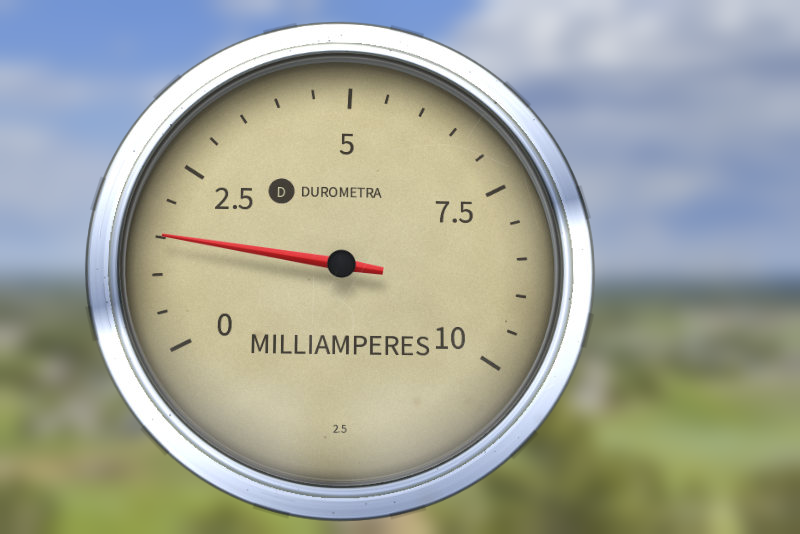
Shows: 1.5 mA
